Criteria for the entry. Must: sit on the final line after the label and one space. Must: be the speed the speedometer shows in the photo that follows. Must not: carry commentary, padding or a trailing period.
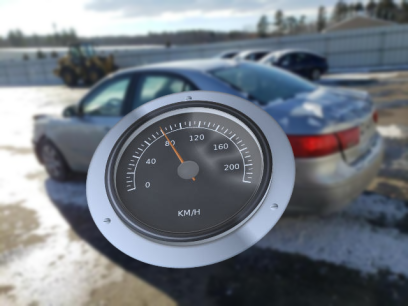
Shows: 80 km/h
